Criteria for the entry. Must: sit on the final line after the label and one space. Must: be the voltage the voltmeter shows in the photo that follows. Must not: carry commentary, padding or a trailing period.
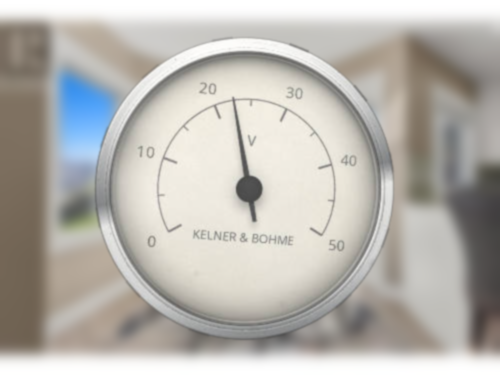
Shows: 22.5 V
